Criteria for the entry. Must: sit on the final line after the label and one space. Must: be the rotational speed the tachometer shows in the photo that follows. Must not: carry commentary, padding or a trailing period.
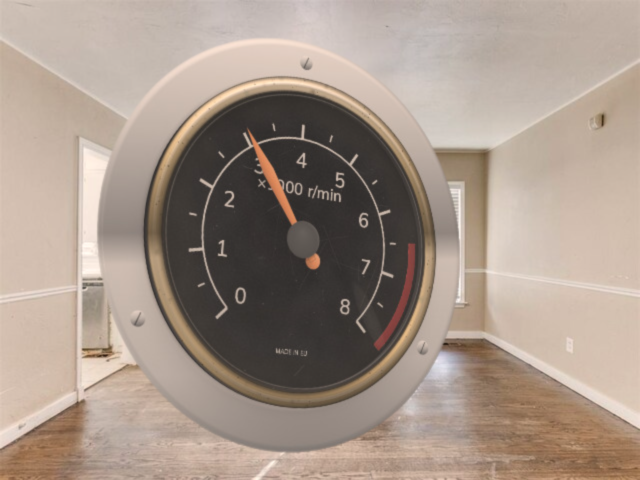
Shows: 3000 rpm
